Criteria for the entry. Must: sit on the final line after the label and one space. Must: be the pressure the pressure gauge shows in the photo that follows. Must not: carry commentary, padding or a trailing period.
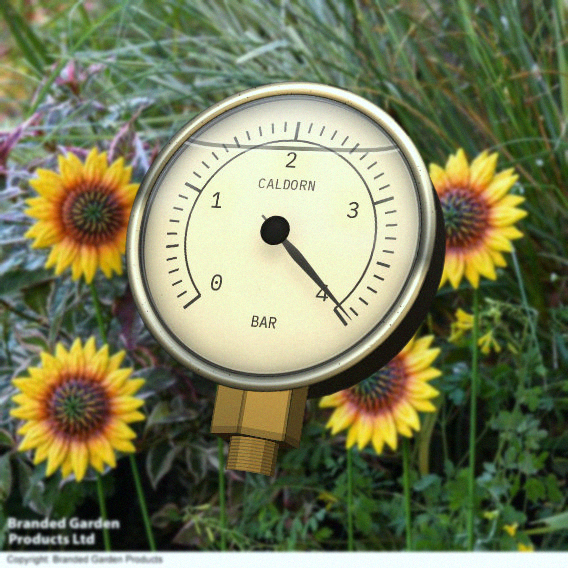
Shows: 3.95 bar
